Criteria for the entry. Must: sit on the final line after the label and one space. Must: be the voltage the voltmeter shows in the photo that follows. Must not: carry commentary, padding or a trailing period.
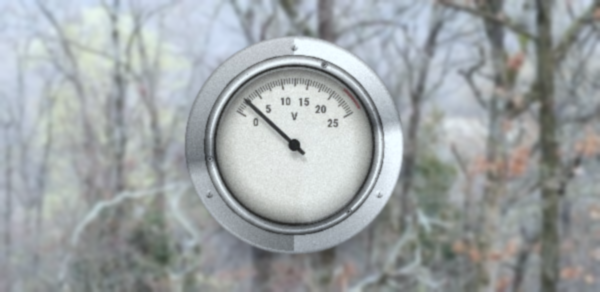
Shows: 2.5 V
